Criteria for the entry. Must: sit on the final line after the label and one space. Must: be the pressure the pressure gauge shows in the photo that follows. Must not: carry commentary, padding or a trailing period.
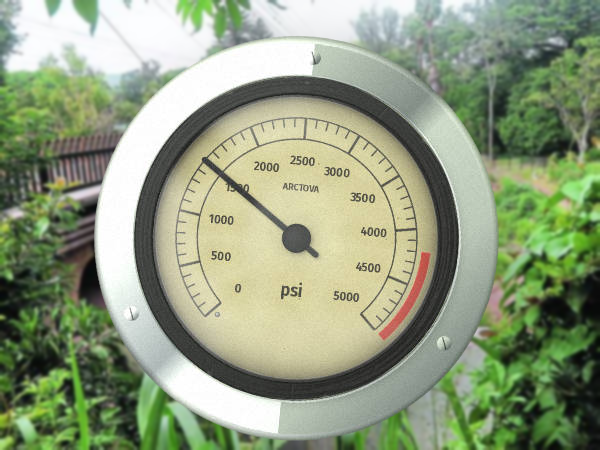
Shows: 1500 psi
